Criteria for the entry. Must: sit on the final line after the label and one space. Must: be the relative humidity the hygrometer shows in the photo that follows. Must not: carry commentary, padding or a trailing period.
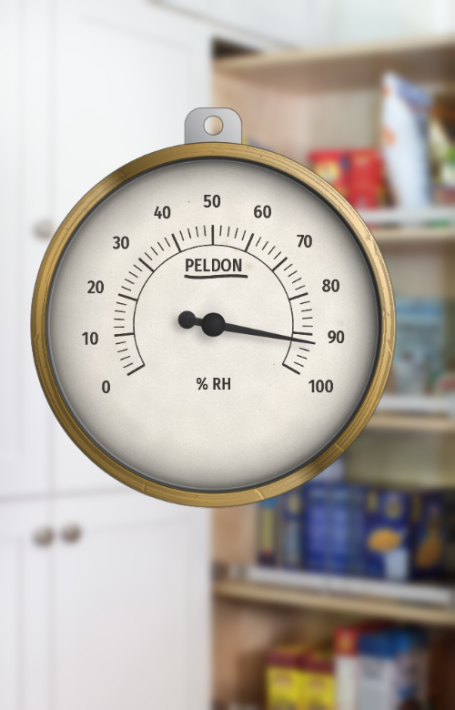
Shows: 92 %
